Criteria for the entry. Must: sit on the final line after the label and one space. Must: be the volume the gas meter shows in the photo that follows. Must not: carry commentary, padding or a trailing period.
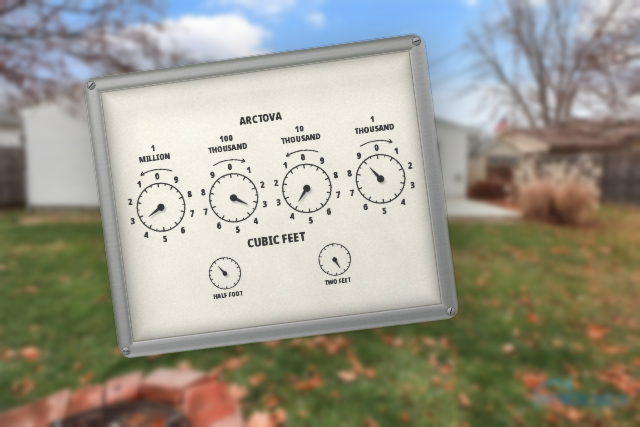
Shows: 333900 ft³
